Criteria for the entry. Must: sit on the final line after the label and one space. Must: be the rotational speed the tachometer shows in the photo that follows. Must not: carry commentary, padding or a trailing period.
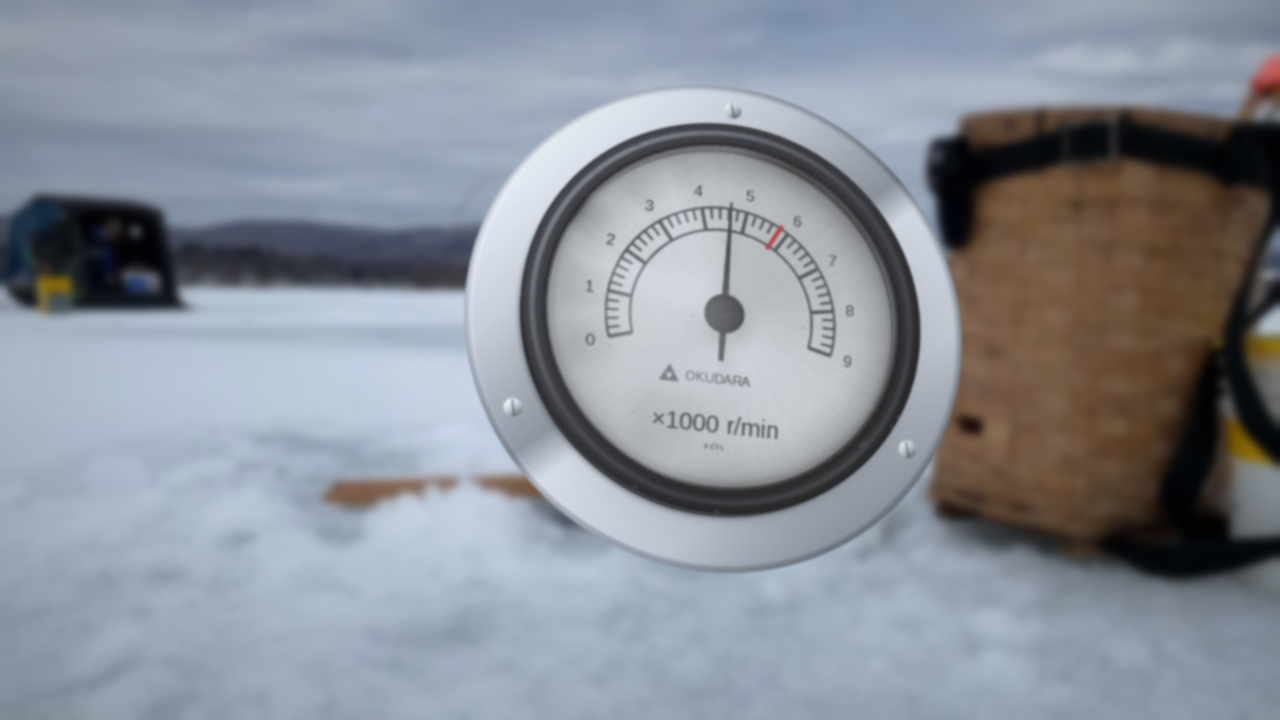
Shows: 4600 rpm
